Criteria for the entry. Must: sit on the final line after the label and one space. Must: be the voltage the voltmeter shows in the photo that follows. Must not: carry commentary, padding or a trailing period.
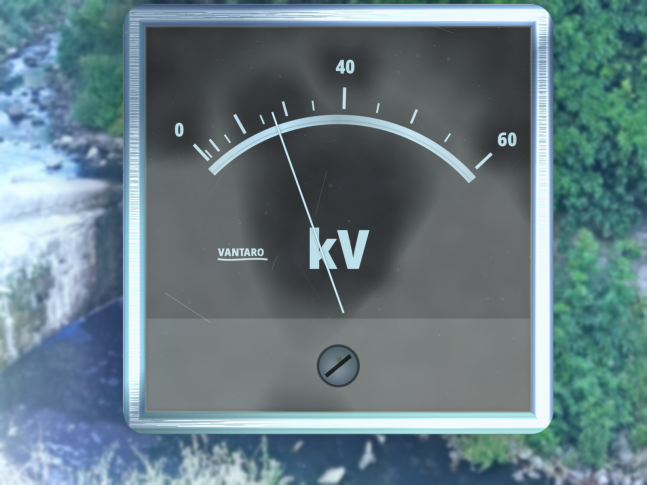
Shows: 27.5 kV
